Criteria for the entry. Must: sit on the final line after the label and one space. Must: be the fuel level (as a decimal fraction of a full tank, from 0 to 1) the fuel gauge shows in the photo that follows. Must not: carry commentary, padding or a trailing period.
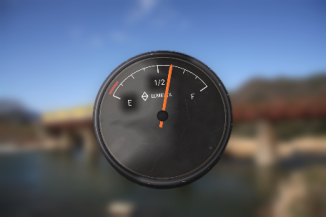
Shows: 0.625
